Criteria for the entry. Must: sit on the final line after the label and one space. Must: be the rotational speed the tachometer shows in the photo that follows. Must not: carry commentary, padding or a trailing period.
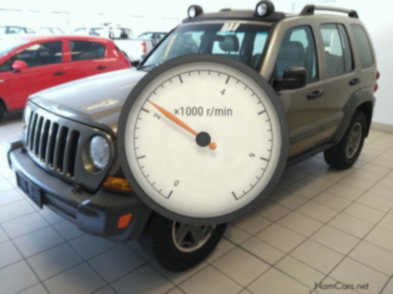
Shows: 2200 rpm
